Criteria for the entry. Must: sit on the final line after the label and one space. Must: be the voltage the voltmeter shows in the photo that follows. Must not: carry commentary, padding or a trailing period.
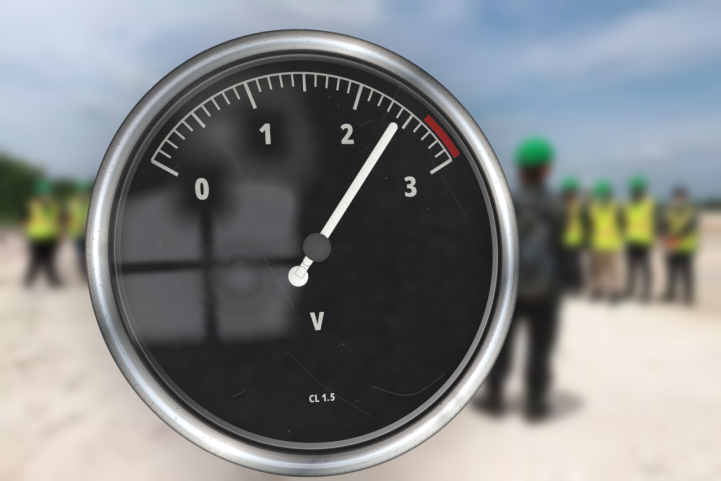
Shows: 2.4 V
